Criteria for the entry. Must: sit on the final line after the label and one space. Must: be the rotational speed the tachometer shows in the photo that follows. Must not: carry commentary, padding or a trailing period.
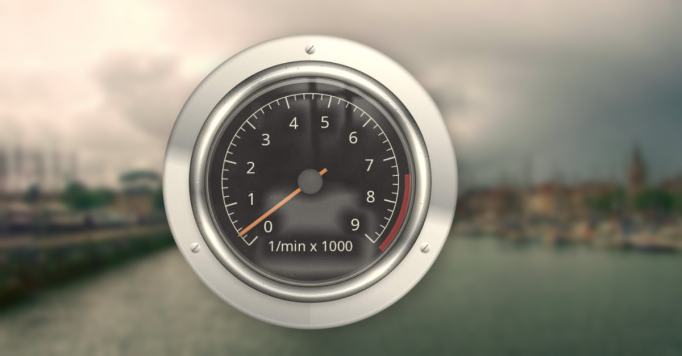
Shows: 300 rpm
